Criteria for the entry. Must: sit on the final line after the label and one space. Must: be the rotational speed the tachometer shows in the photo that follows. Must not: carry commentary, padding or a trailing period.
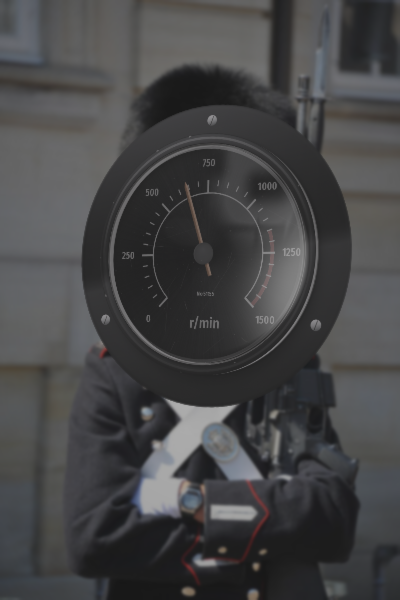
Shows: 650 rpm
